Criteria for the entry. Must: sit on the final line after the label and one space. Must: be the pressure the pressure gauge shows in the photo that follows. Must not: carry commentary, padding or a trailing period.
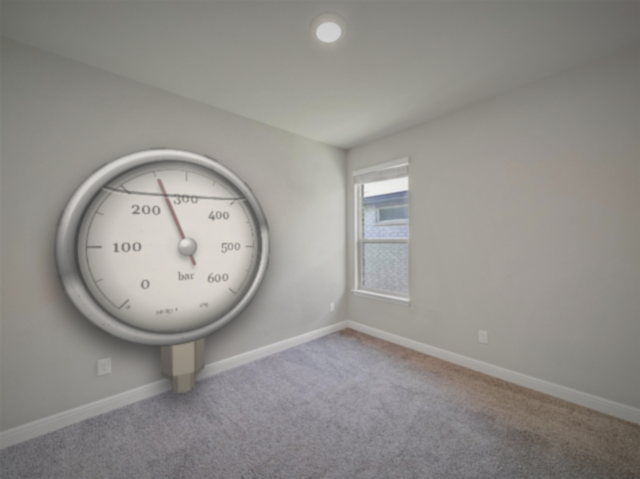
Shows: 250 bar
